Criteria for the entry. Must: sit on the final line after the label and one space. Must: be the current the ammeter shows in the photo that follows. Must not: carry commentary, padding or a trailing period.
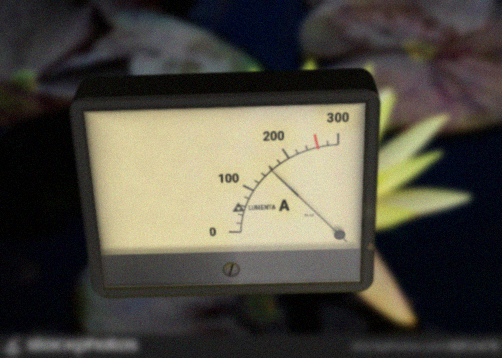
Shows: 160 A
